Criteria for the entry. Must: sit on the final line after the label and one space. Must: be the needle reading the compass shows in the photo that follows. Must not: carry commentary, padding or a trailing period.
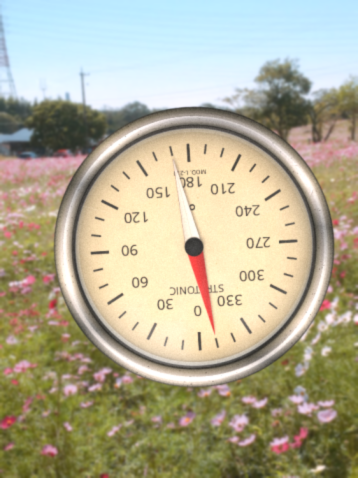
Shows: 350 °
